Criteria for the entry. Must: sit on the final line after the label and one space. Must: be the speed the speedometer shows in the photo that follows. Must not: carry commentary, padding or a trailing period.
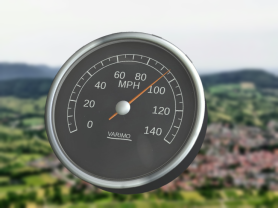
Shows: 95 mph
